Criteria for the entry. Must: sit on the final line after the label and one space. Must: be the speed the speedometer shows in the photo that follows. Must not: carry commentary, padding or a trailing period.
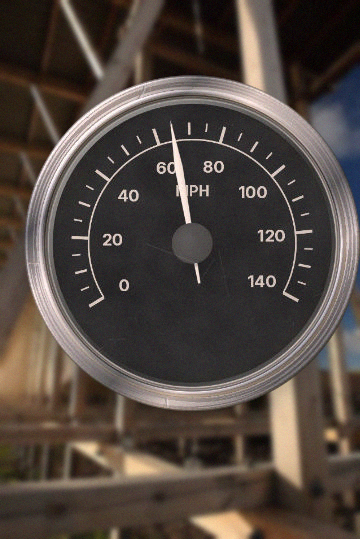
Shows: 65 mph
